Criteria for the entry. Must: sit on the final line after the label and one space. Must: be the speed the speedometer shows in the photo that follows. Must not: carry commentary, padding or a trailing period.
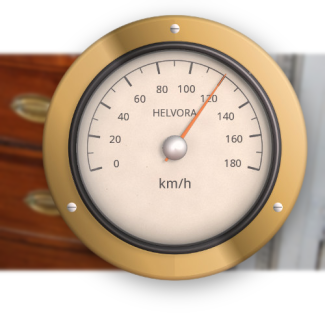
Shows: 120 km/h
